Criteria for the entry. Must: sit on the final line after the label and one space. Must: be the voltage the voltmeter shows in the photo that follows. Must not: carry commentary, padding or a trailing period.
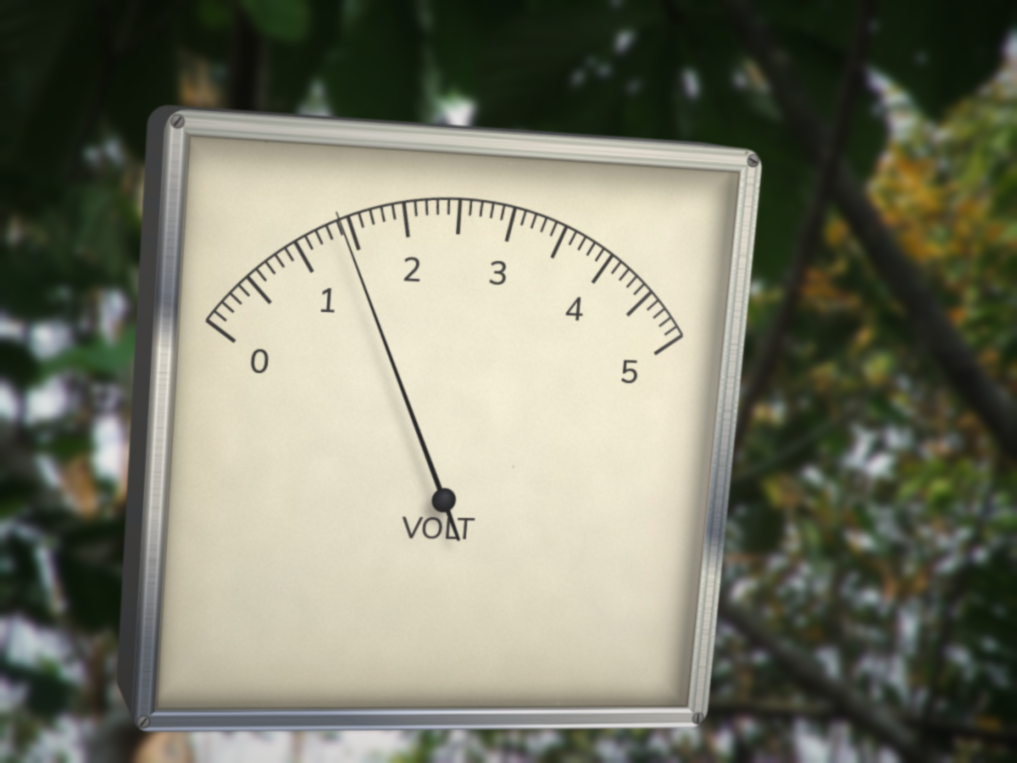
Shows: 1.4 V
